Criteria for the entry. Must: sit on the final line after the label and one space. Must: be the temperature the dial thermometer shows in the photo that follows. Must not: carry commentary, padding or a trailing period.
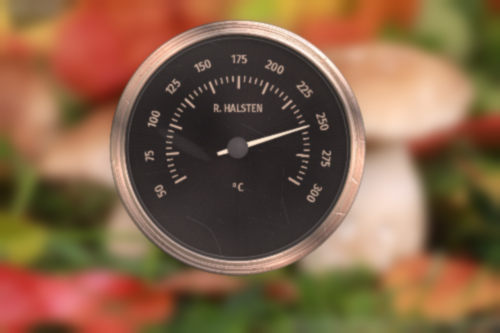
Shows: 250 °C
